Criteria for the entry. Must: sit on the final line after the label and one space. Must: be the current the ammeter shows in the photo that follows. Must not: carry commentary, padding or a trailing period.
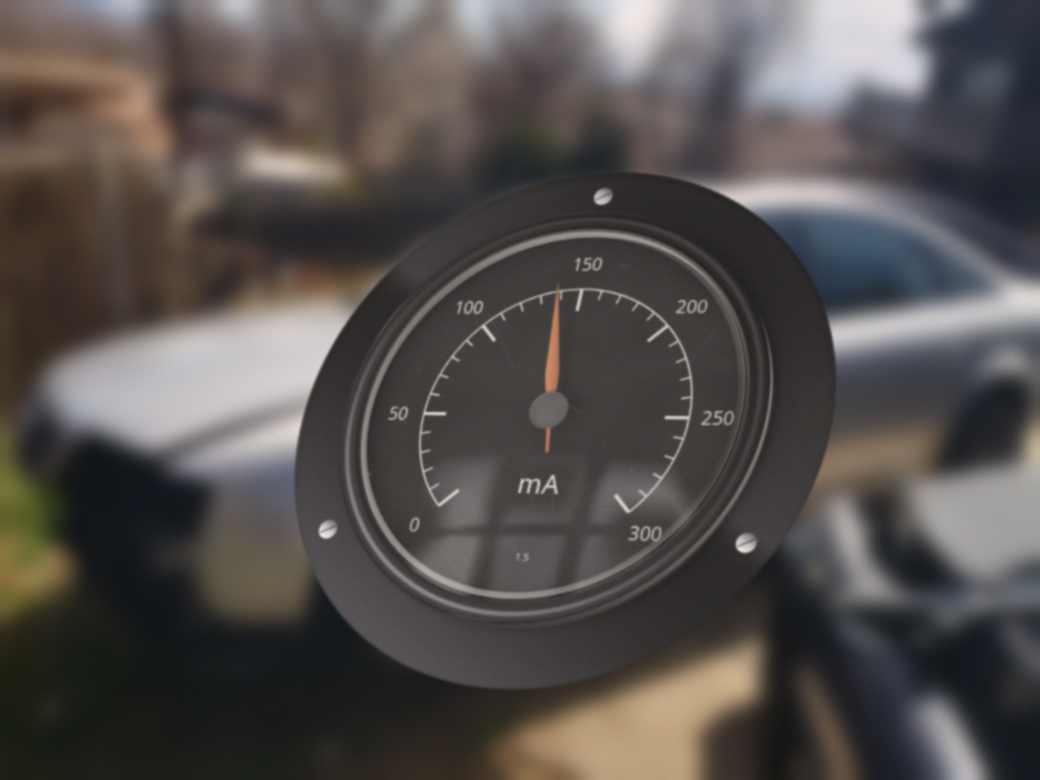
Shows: 140 mA
